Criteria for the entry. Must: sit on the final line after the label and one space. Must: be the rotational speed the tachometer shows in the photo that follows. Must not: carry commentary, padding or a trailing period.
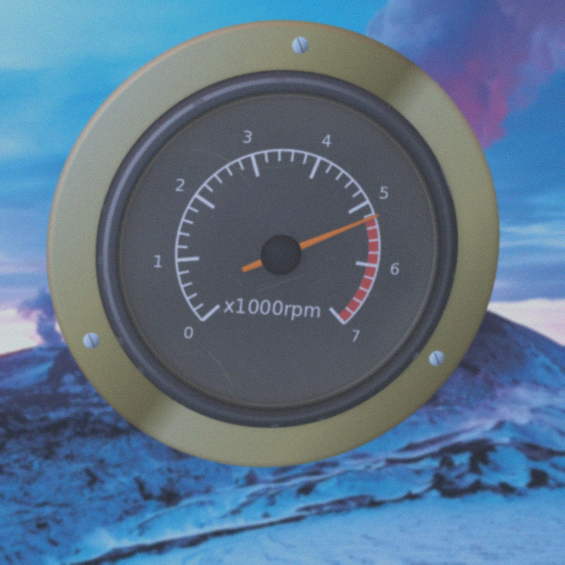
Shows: 5200 rpm
